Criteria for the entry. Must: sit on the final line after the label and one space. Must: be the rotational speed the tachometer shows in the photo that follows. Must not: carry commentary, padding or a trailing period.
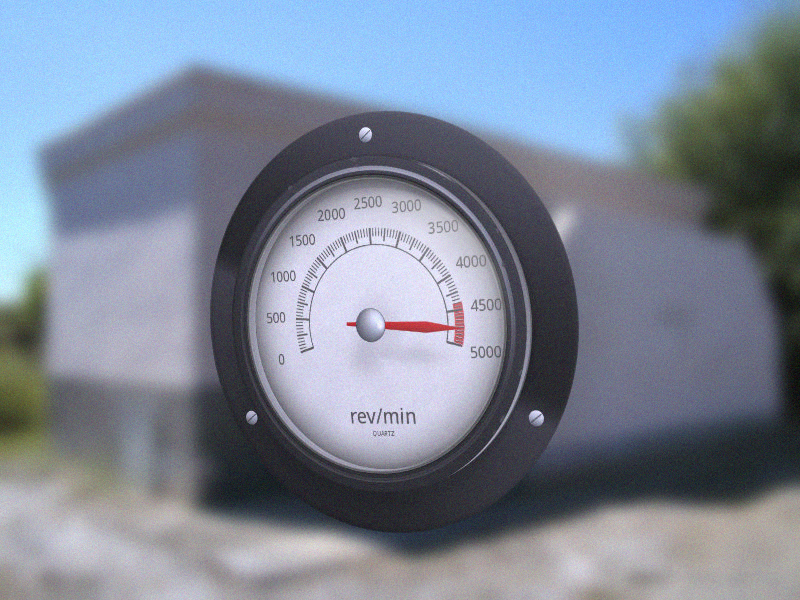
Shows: 4750 rpm
